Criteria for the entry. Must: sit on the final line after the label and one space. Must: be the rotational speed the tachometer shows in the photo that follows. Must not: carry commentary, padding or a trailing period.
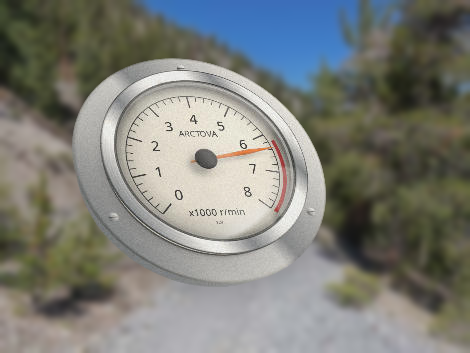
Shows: 6400 rpm
